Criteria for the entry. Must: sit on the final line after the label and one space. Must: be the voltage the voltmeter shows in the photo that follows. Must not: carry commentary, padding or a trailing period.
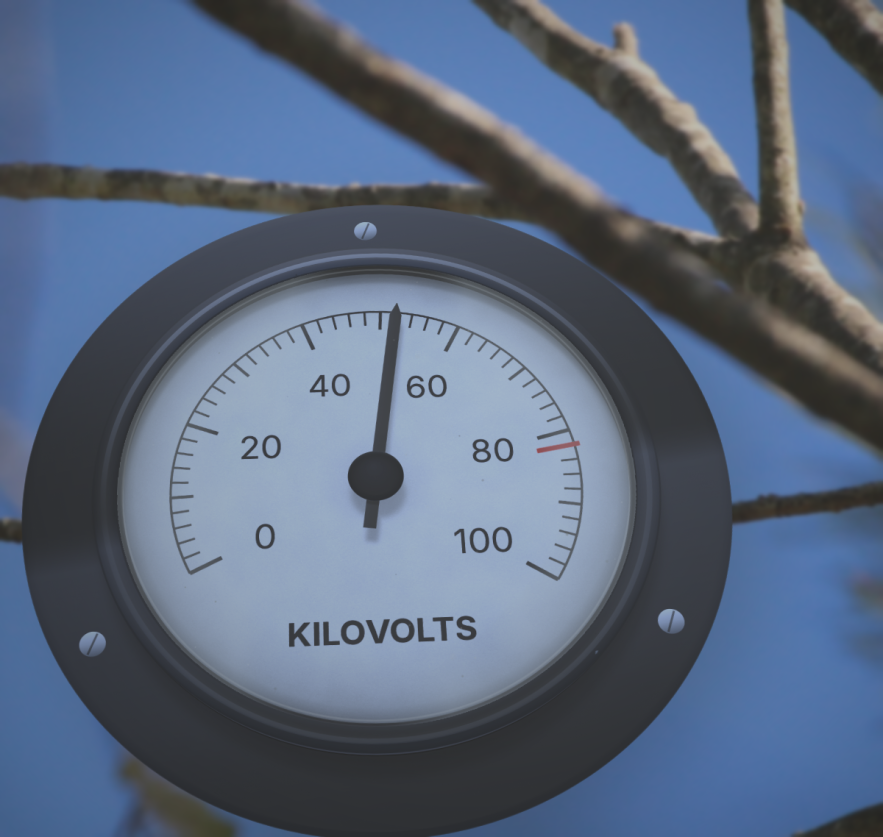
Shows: 52 kV
